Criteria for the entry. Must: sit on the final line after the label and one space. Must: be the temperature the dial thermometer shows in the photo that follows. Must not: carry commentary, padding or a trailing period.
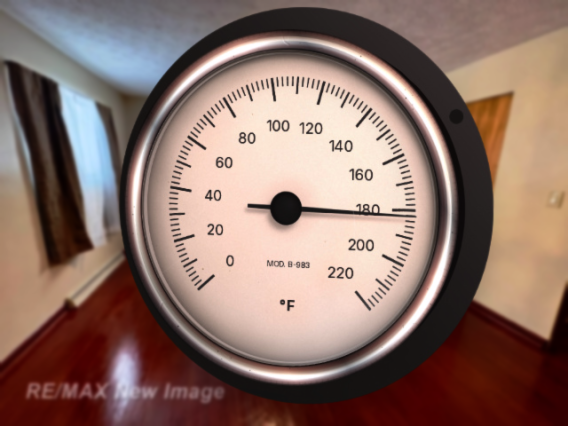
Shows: 182 °F
